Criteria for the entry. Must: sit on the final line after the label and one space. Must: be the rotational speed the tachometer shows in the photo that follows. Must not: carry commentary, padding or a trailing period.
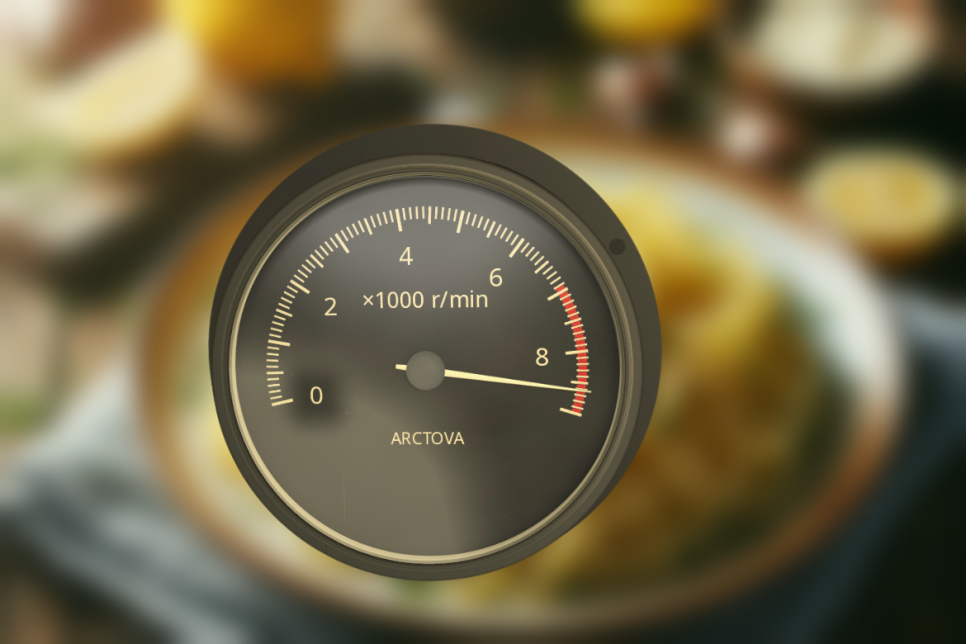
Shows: 8600 rpm
